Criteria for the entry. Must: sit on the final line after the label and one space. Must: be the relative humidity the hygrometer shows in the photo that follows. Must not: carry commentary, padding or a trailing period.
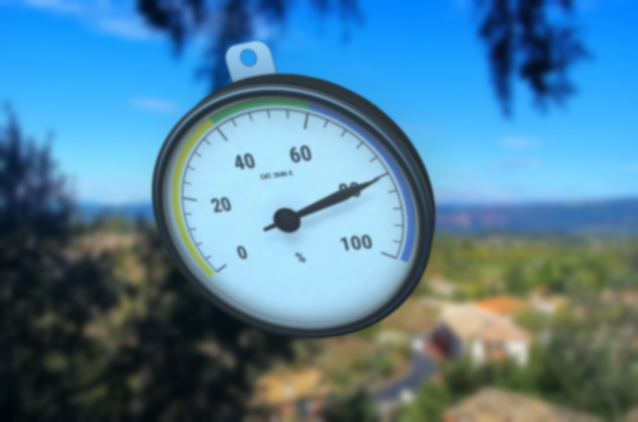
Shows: 80 %
